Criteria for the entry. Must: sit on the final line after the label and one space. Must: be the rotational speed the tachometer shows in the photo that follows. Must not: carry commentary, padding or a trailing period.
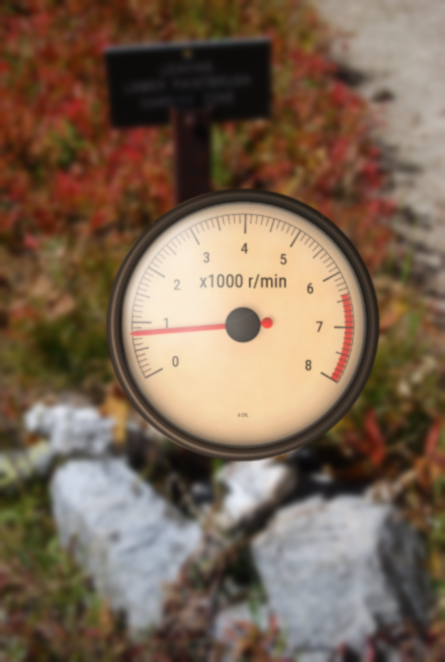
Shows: 800 rpm
